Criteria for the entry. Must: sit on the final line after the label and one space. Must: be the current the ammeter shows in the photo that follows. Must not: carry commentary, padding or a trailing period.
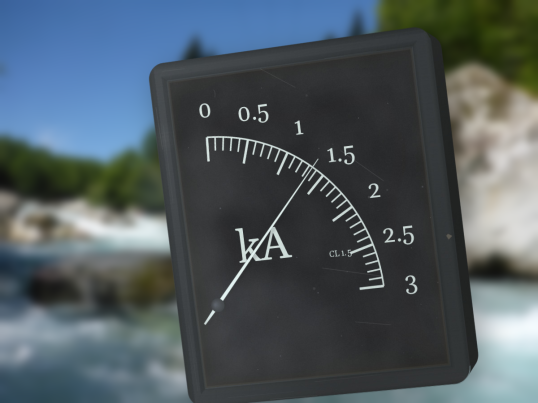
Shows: 1.35 kA
